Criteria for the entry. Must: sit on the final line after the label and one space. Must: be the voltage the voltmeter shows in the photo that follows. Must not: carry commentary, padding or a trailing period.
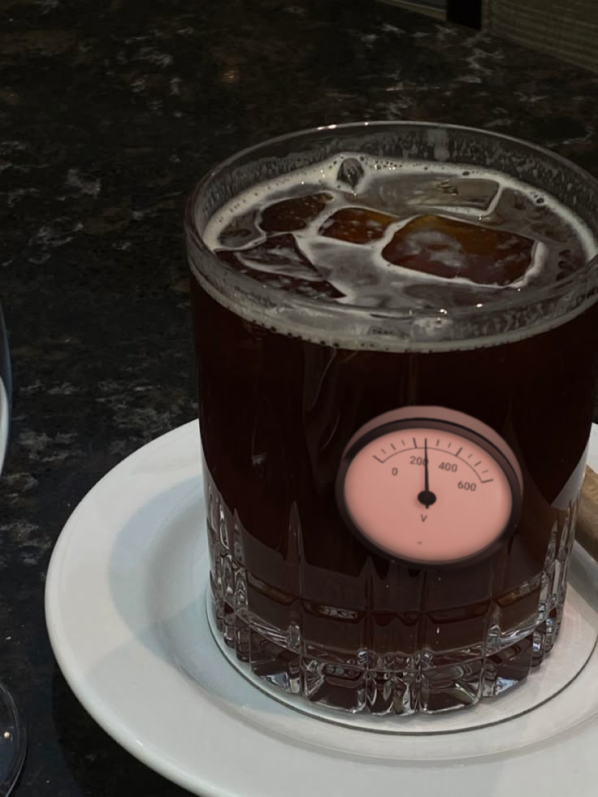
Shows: 250 V
